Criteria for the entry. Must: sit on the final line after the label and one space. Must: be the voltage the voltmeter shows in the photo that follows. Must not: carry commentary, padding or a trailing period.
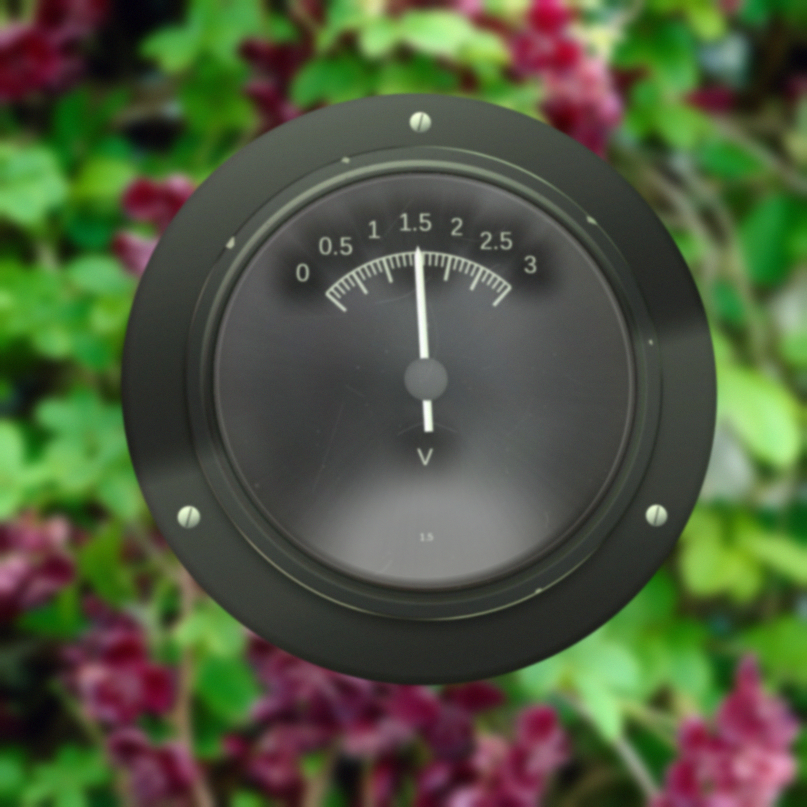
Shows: 1.5 V
